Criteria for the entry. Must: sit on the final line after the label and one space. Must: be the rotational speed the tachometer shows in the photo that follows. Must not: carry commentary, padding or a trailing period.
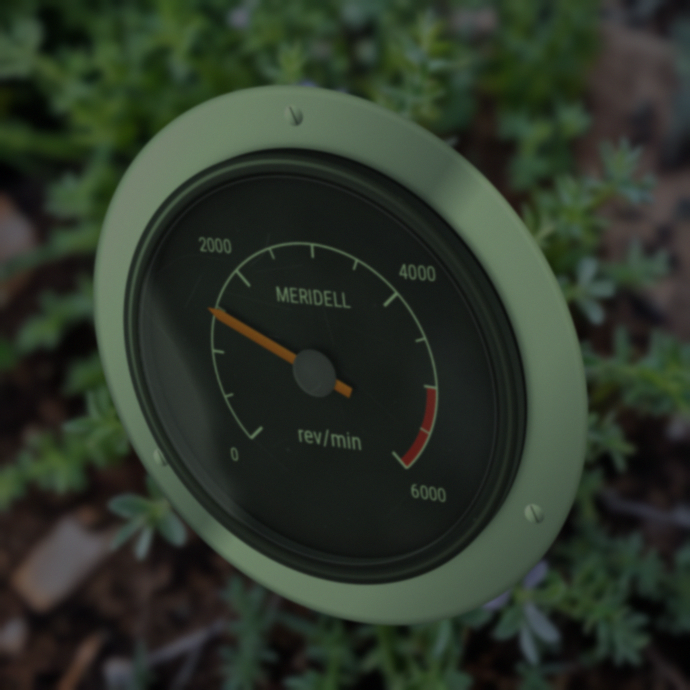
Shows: 1500 rpm
